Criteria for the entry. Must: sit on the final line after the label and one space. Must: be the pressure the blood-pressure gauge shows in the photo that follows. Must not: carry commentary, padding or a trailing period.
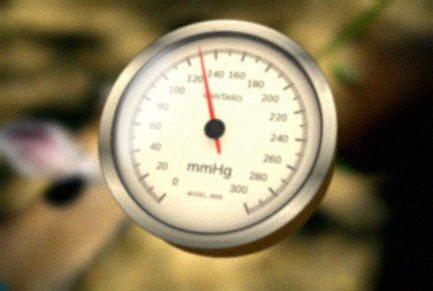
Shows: 130 mmHg
